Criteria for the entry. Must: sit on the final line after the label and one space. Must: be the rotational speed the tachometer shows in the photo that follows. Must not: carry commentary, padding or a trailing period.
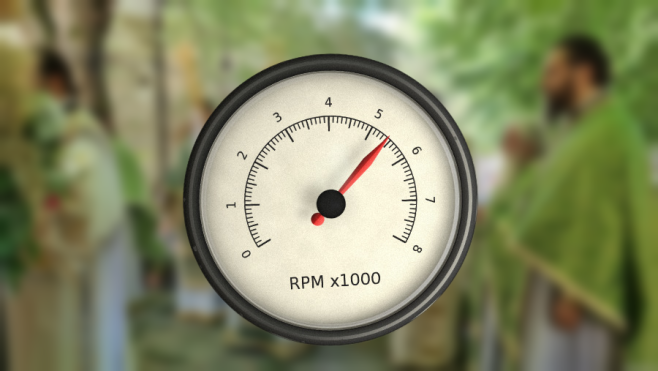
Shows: 5400 rpm
